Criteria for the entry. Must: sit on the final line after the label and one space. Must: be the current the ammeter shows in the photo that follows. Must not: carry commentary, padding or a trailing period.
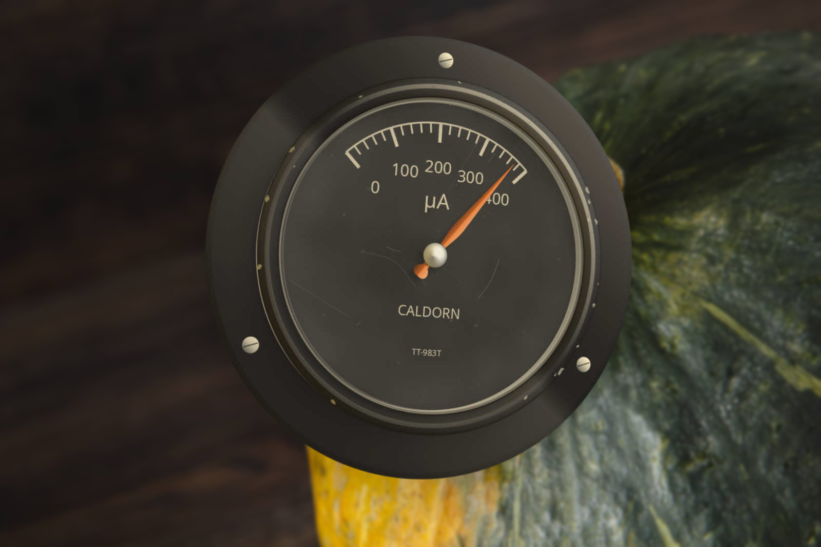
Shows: 370 µA
